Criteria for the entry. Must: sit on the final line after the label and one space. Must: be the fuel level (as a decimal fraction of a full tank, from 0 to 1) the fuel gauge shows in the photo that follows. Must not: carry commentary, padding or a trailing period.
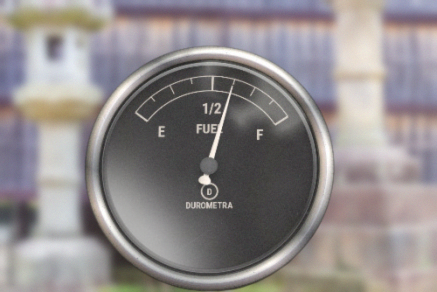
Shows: 0.625
